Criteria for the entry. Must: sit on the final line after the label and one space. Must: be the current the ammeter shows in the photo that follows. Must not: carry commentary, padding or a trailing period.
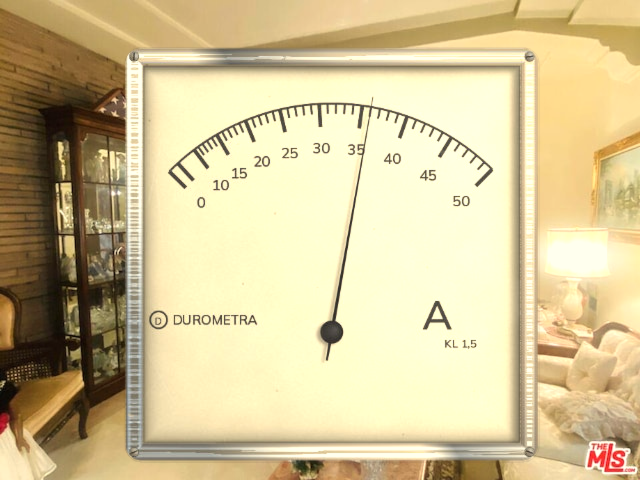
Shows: 36 A
